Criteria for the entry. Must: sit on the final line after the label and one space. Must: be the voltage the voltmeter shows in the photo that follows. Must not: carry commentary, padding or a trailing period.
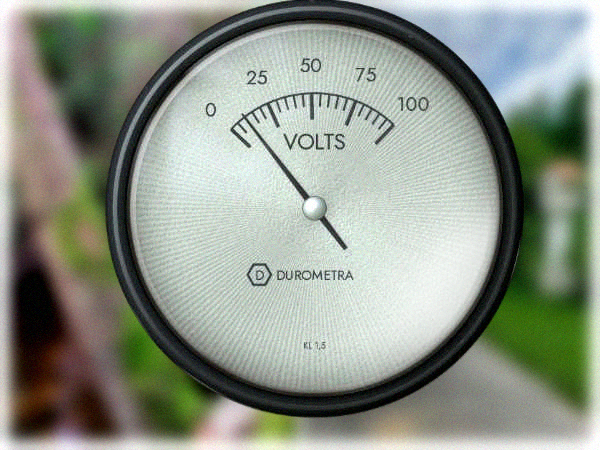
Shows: 10 V
